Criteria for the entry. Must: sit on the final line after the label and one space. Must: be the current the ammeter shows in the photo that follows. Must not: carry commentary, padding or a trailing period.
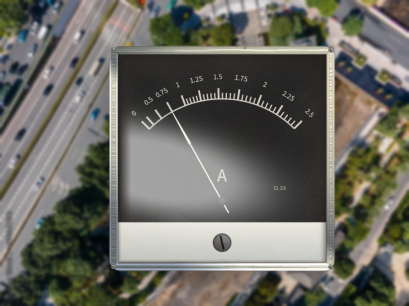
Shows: 0.75 A
